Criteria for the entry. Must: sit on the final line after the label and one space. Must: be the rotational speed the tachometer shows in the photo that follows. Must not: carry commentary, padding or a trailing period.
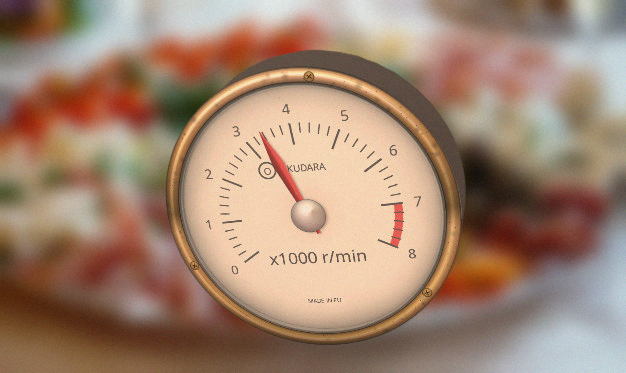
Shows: 3400 rpm
